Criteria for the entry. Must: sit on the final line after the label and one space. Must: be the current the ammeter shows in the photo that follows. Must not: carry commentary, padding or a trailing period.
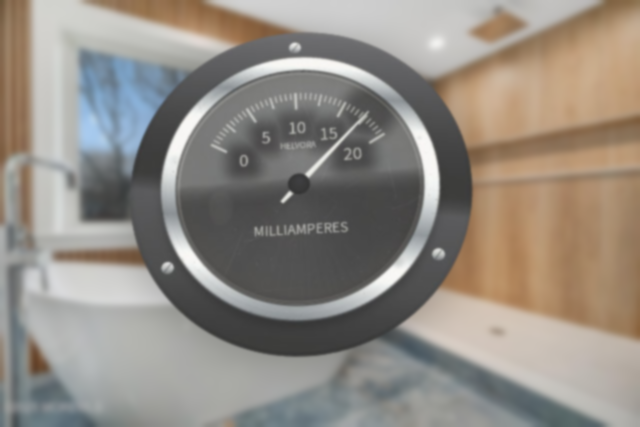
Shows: 17.5 mA
